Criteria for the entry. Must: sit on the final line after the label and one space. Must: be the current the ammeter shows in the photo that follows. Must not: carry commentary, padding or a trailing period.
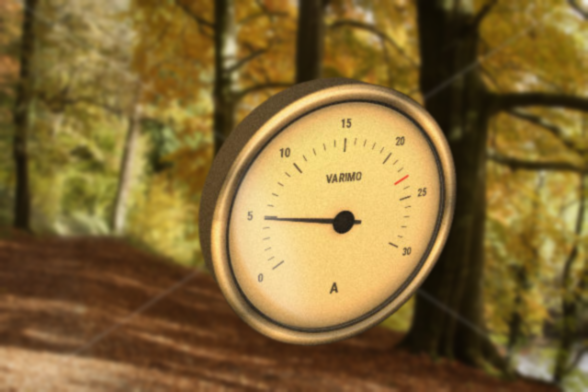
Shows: 5 A
